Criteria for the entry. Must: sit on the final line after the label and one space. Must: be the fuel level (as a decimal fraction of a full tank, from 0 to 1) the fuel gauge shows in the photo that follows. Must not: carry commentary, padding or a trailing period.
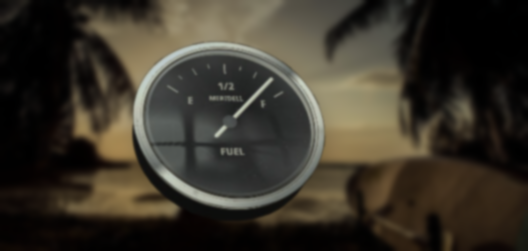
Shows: 0.875
